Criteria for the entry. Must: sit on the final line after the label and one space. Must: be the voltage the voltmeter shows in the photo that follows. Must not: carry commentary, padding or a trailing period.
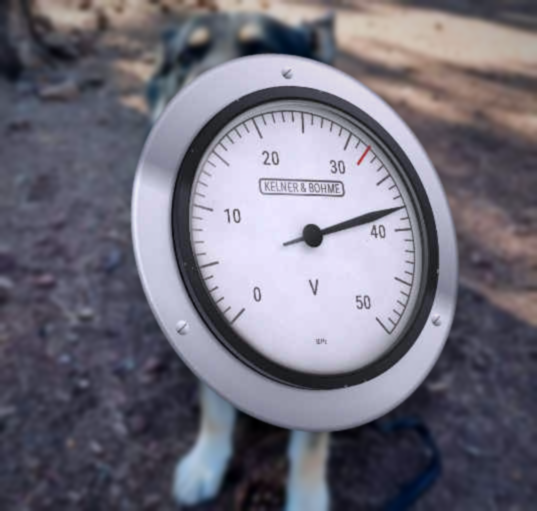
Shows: 38 V
